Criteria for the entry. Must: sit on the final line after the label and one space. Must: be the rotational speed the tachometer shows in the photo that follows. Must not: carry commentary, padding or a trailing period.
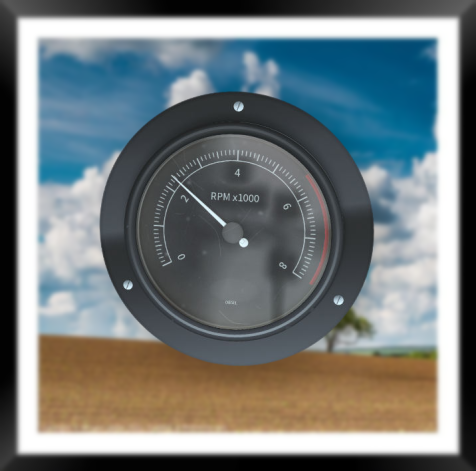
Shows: 2300 rpm
